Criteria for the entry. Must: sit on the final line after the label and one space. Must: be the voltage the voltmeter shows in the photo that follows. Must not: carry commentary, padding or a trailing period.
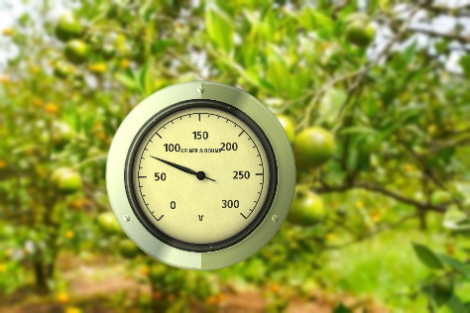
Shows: 75 V
